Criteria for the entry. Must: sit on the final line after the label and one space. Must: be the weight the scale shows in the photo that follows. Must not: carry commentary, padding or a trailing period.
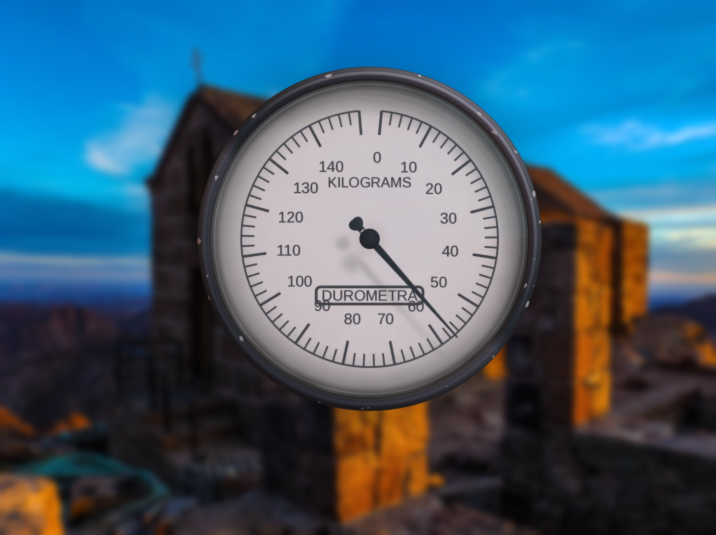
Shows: 57 kg
